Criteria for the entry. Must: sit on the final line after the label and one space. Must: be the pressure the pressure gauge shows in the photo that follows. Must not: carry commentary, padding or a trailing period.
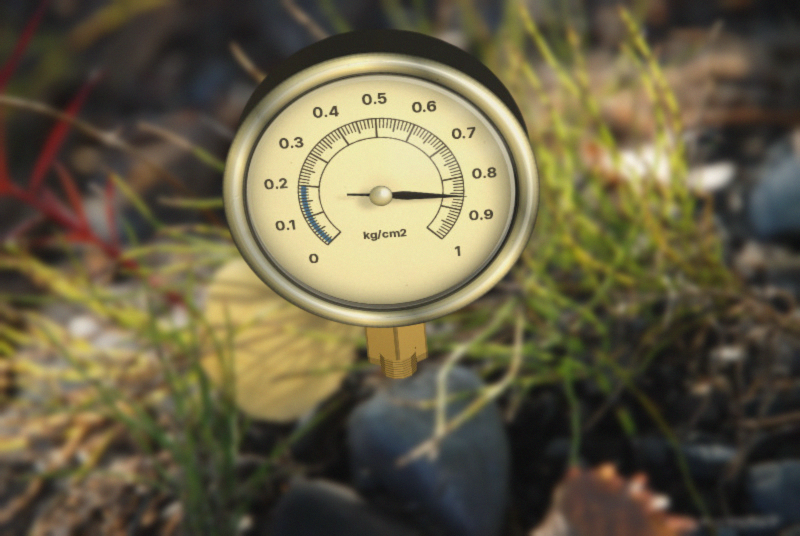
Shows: 0.85 kg/cm²
